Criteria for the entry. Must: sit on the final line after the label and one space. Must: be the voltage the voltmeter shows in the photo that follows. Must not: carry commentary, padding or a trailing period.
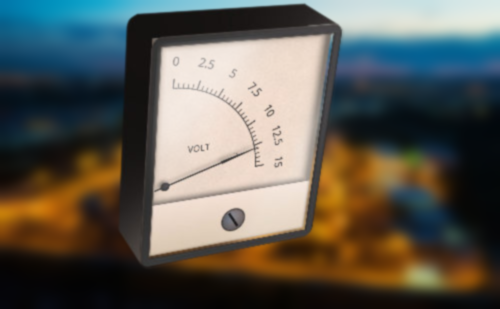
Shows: 12.5 V
